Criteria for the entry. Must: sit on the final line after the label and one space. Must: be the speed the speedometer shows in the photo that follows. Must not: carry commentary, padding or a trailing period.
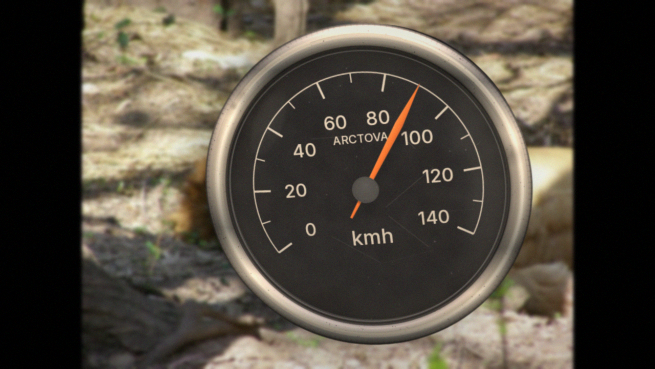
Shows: 90 km/h
